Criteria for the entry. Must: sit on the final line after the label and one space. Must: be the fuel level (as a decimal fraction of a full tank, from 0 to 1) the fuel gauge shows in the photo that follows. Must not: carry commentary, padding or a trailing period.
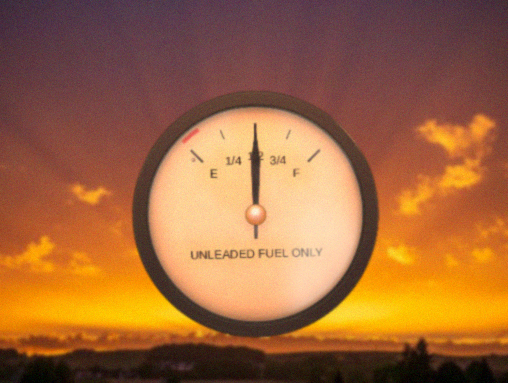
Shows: 0.5
